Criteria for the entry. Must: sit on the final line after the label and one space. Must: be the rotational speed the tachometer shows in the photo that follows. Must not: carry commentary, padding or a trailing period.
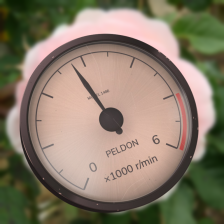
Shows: 2750 rpm
